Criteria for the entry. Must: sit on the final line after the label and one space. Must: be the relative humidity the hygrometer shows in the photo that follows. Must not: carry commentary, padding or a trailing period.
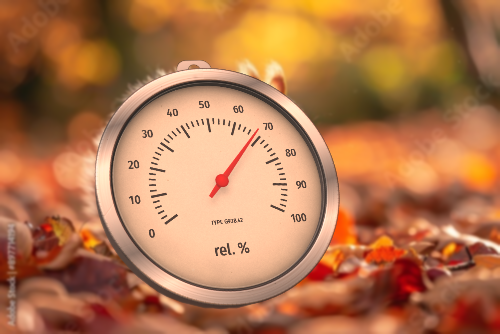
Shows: 68 %
